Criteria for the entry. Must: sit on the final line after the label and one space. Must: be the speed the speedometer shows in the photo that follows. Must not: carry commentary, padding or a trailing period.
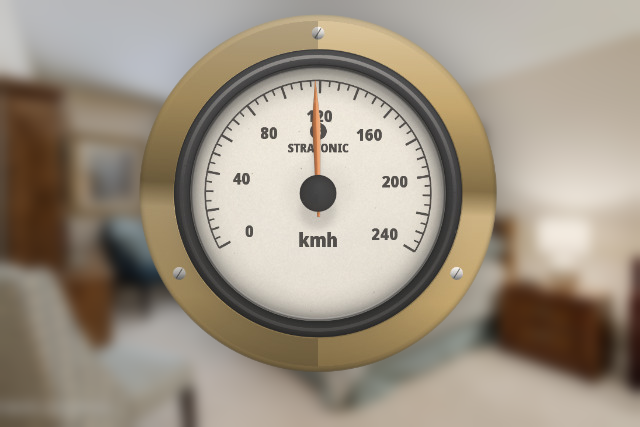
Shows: 117.5 km/h
